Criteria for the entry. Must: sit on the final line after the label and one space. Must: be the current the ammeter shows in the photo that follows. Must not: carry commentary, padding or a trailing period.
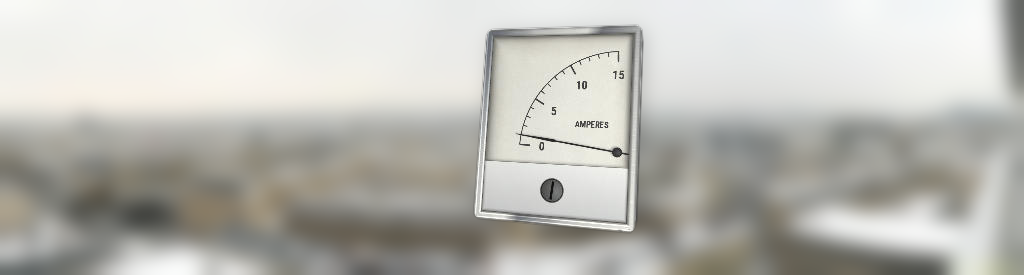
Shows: 1 A
